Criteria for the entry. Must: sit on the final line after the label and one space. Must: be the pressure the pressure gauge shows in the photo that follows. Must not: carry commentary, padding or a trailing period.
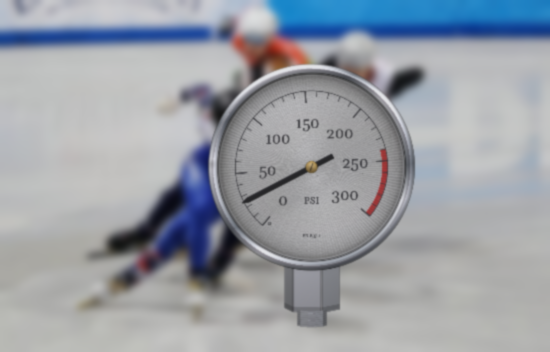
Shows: 25 psi
